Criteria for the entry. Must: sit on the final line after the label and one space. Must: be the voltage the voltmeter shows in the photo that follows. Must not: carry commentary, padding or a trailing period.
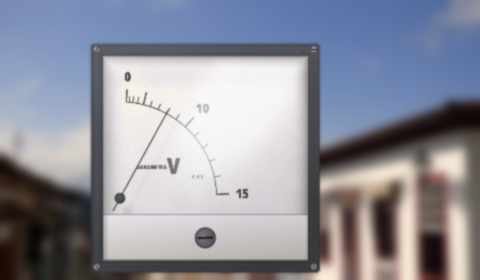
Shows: 8 V
